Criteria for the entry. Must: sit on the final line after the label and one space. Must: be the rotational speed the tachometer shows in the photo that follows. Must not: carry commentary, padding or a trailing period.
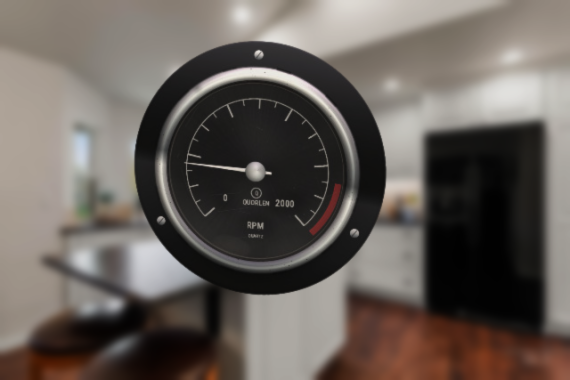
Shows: 350 rpm
